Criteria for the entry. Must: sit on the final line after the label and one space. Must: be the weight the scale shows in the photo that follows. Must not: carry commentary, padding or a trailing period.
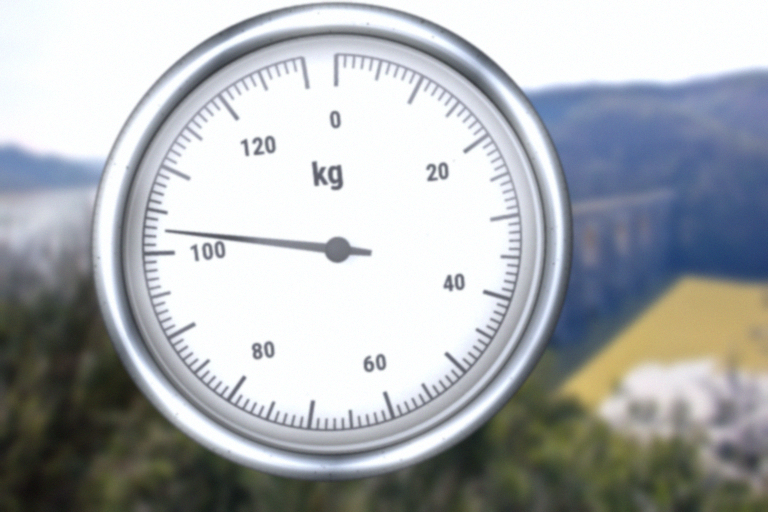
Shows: 103 kg
